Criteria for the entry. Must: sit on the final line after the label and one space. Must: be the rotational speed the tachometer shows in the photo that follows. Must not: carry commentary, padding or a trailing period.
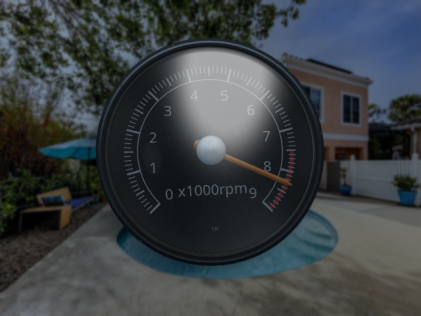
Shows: 8300 rpm
